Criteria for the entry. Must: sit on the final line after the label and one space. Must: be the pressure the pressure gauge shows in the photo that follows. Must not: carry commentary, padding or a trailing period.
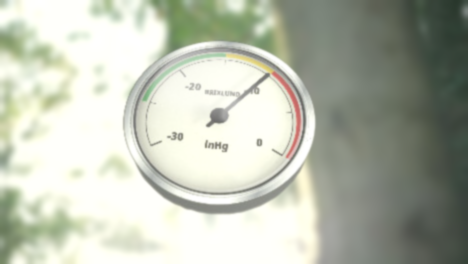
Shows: -10 inHg
